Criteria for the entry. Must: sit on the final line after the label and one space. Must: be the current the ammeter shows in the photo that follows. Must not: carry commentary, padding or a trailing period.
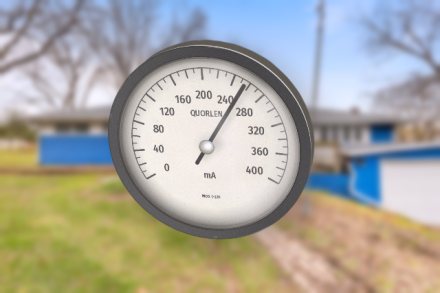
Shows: 255 mA
